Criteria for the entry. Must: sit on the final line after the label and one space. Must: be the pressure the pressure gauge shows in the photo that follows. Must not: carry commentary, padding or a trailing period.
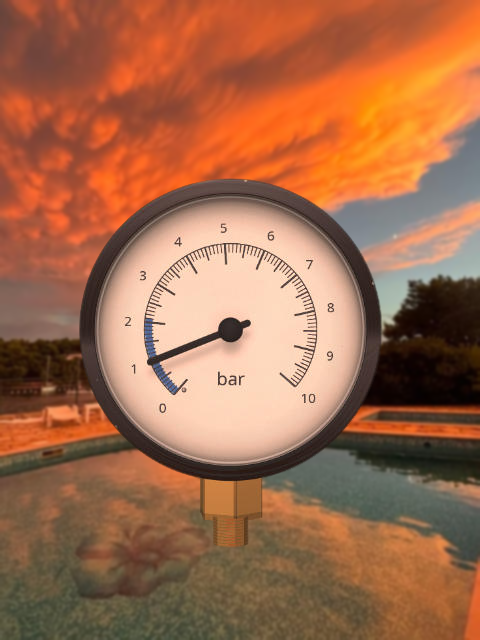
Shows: 1 bar
